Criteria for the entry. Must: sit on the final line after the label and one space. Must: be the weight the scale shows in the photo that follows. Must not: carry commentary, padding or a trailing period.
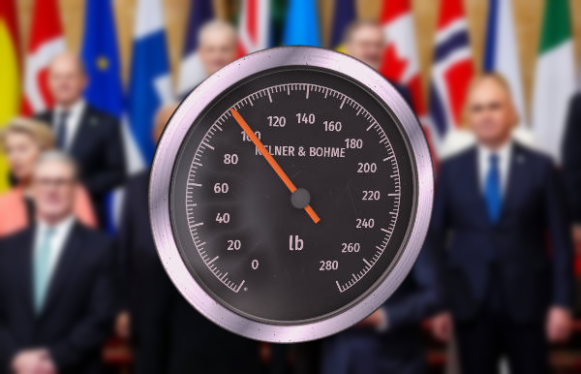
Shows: 100 lb
